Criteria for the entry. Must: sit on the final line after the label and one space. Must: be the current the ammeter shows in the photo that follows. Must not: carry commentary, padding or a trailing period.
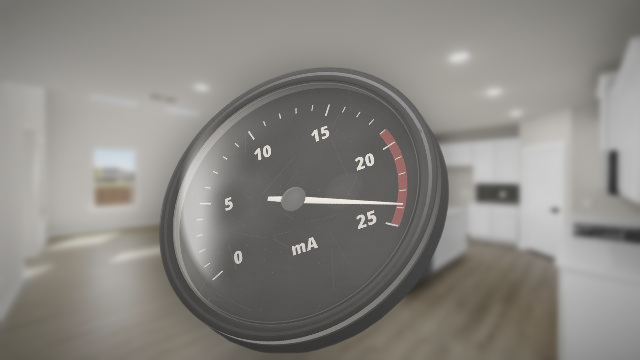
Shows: 24 mA
